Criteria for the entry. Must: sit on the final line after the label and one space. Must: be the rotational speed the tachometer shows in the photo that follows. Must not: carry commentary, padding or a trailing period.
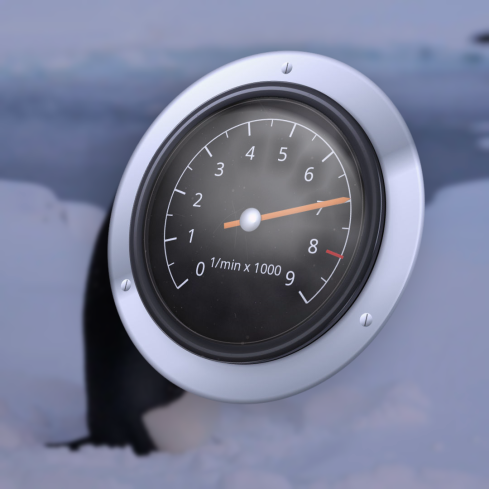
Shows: 7000 rpm
